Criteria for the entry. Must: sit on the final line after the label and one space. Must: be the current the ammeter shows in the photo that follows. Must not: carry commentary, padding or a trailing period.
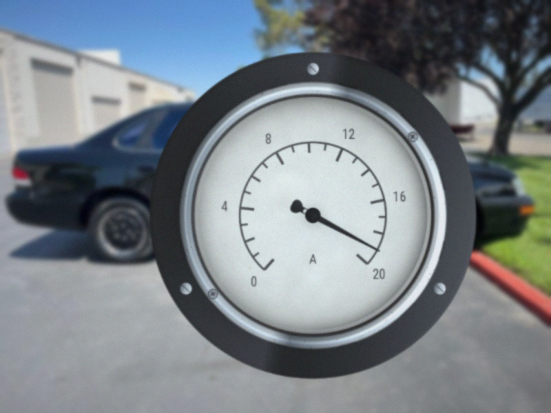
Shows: 19 A
